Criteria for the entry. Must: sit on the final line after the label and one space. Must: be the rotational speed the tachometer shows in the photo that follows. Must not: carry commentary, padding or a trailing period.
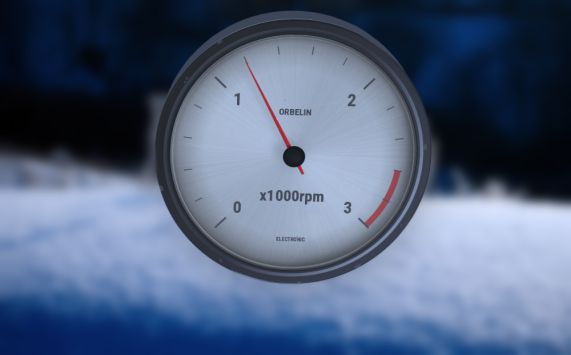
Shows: 1200 rpm
